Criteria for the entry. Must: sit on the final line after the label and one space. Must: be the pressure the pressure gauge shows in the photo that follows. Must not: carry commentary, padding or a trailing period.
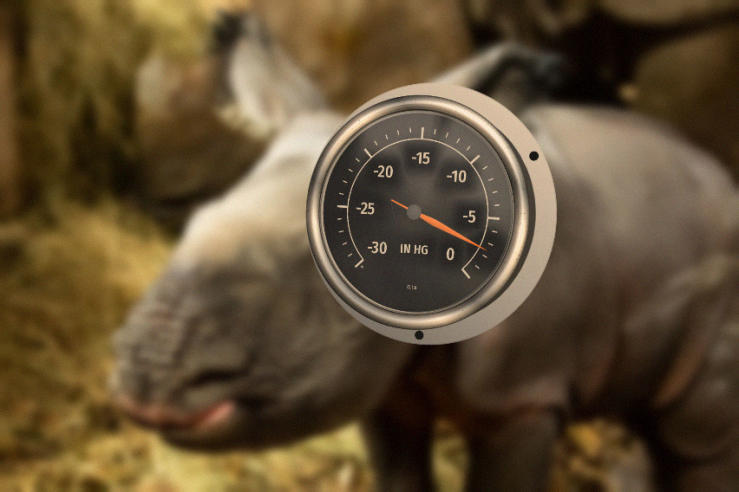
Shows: -2.5 inHg
